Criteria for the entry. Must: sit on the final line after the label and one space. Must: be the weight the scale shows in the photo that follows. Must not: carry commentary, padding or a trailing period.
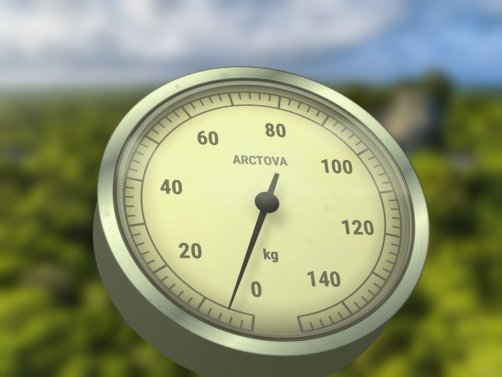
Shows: 5 kg
